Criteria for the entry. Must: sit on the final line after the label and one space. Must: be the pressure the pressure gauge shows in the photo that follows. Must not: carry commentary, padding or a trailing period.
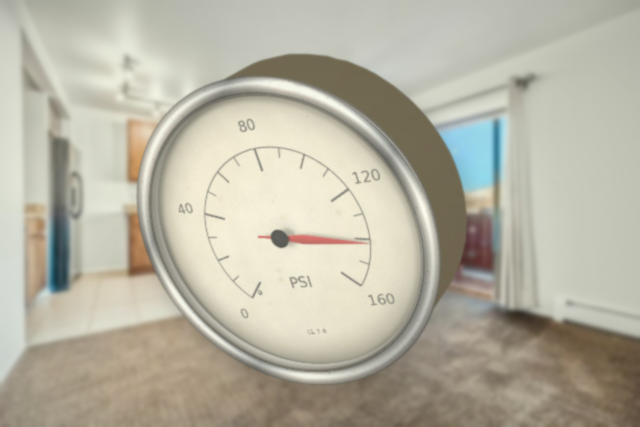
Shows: 140 psi
